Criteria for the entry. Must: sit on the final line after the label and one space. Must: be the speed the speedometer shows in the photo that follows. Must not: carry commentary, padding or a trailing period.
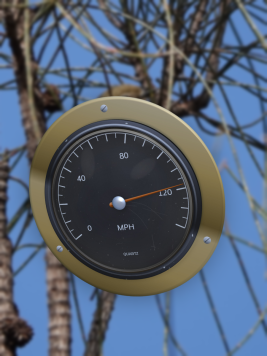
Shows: 117.5 mph
